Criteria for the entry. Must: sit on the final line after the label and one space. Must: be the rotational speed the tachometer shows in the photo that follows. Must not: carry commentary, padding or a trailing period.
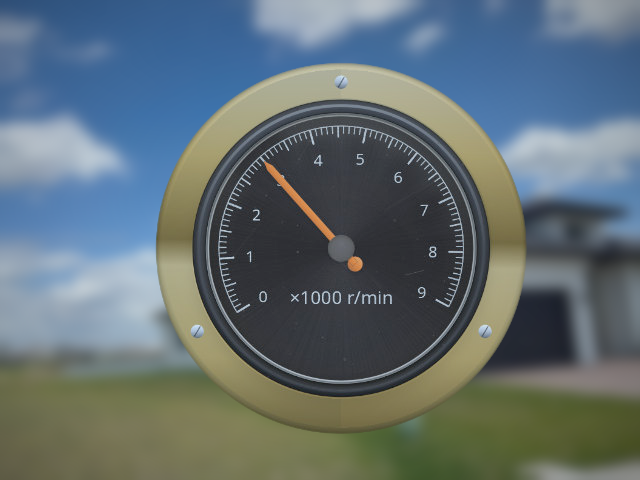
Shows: 3000 rpm
